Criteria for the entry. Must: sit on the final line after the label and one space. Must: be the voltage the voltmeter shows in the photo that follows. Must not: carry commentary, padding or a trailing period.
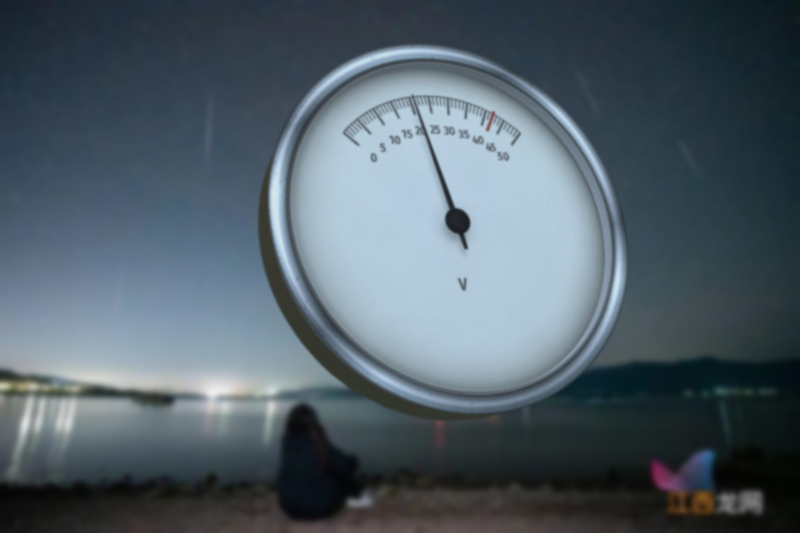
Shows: 20 V
